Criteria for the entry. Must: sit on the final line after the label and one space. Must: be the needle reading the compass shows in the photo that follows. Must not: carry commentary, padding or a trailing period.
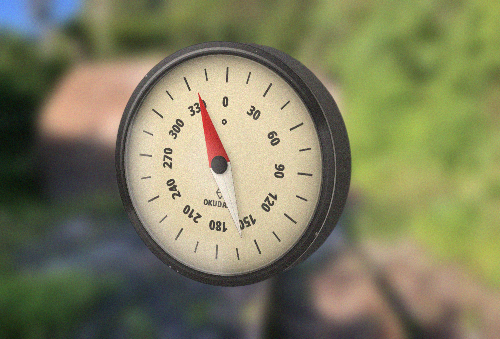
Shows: 337.5 °
